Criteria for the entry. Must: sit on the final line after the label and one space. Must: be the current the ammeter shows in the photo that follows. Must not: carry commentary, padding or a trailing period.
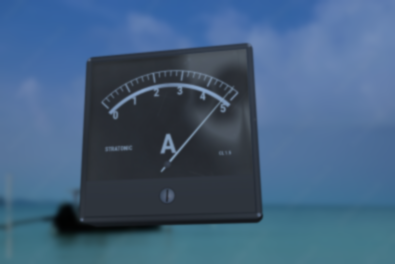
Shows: 4.8 A
